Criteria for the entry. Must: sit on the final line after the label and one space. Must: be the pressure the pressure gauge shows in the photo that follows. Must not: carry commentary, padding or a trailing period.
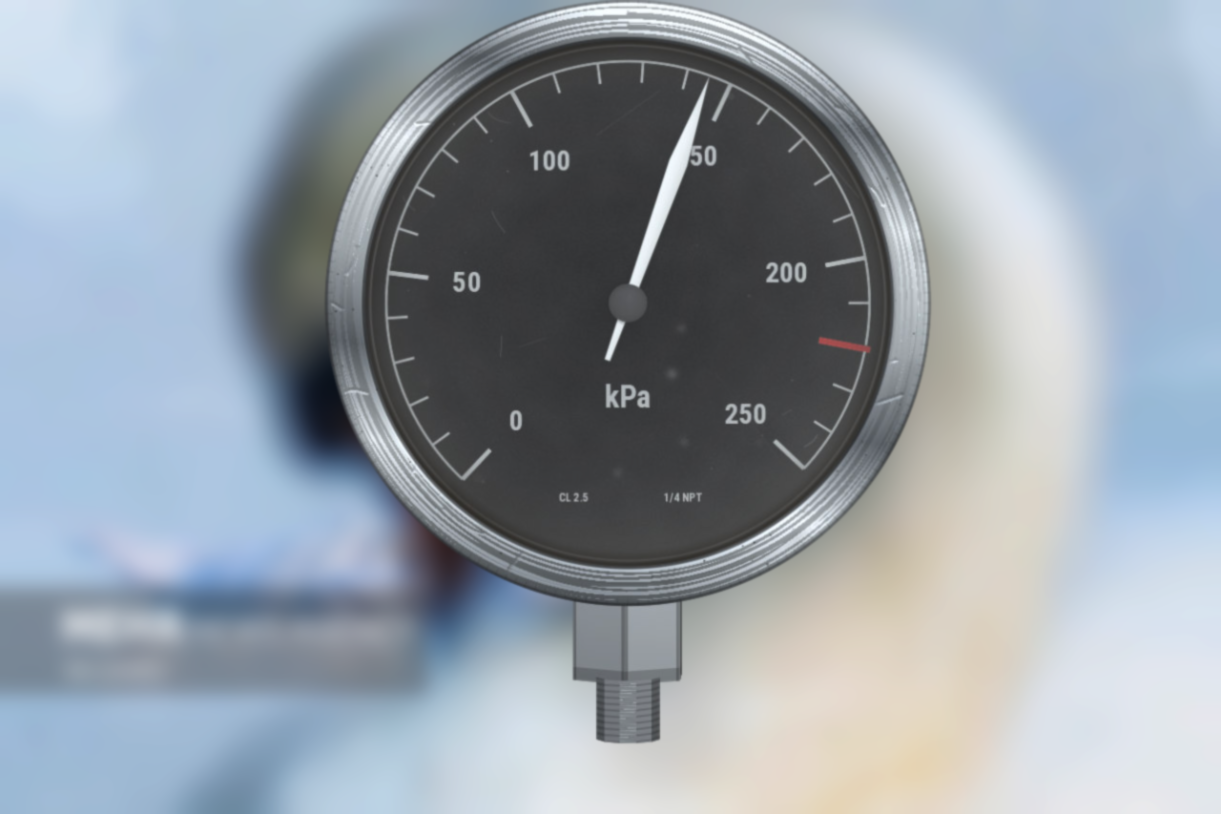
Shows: 145 kPa
